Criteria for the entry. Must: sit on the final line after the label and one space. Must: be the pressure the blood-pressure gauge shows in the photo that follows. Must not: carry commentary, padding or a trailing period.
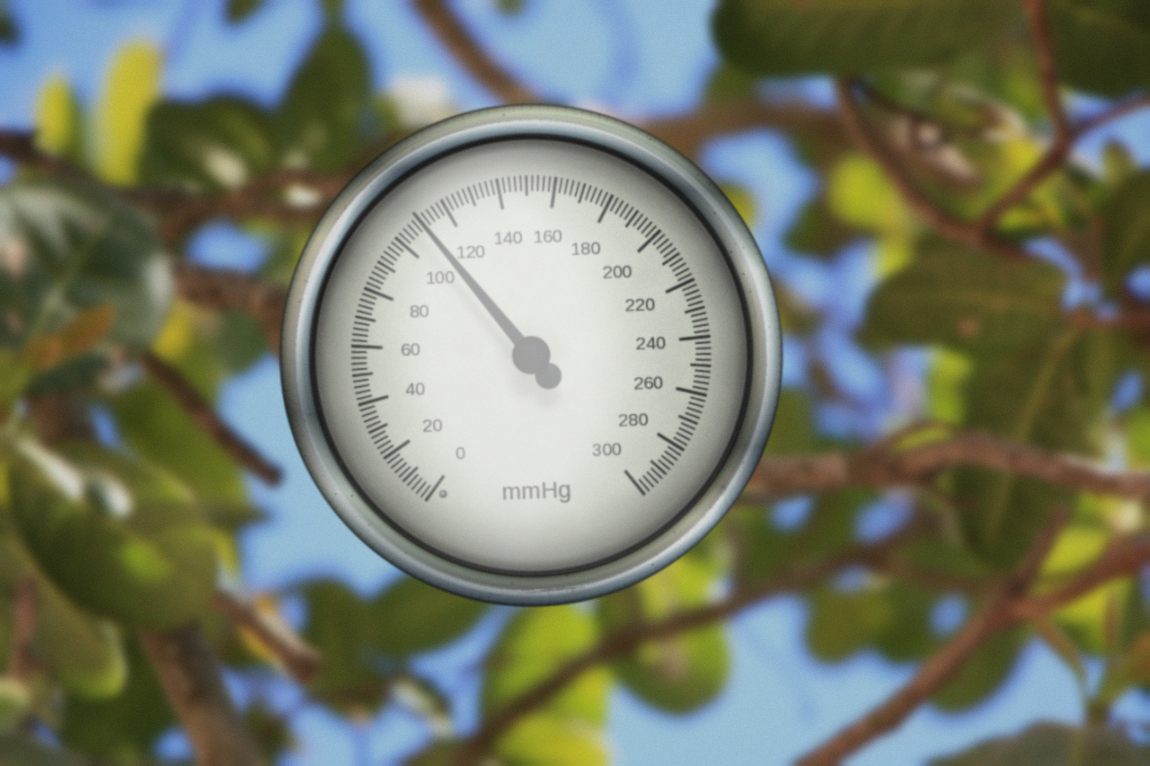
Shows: 110 mmHg
